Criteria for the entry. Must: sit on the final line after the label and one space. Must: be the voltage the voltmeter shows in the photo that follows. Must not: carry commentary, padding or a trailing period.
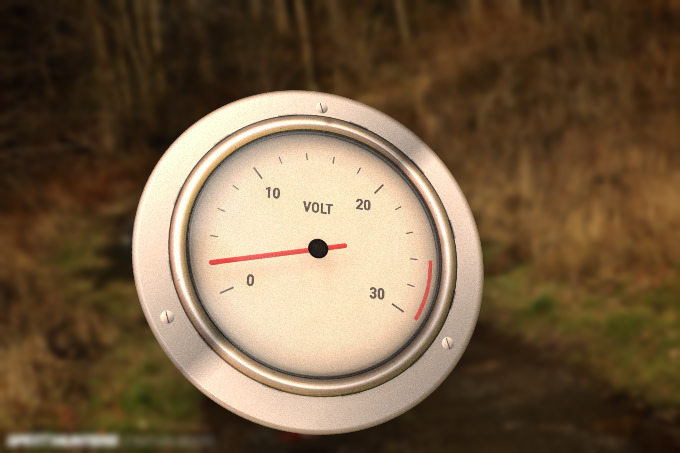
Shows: 2 V
